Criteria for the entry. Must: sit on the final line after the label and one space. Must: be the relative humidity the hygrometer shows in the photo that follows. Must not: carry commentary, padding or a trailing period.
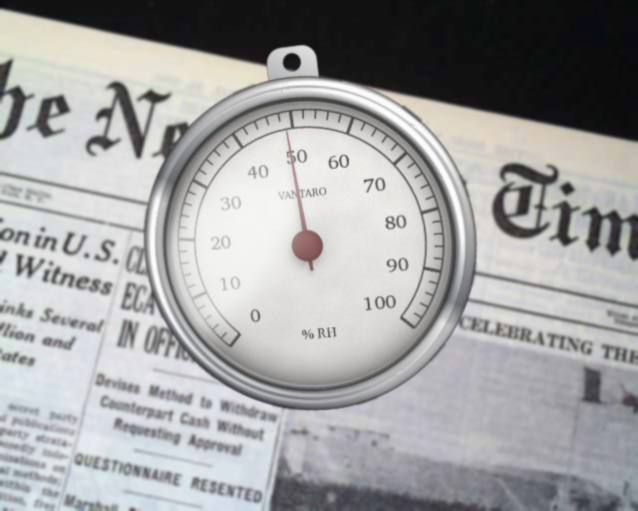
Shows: 49 %
